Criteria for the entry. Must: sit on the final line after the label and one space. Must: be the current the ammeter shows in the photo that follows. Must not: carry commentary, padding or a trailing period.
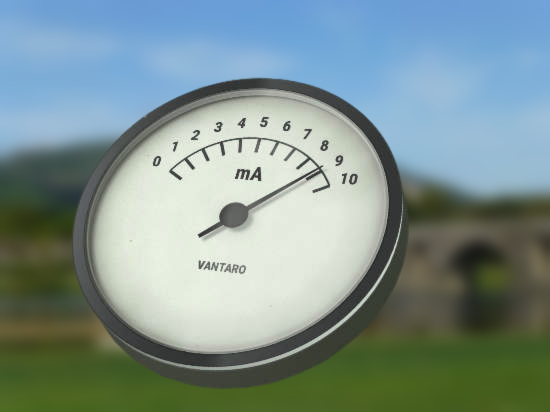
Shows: 9 mA
